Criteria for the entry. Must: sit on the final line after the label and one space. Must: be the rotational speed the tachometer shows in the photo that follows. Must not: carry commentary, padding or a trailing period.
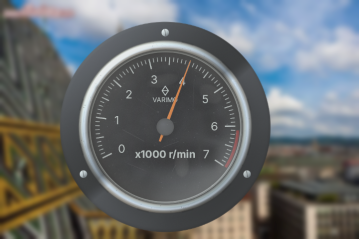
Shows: 4000 rpm
